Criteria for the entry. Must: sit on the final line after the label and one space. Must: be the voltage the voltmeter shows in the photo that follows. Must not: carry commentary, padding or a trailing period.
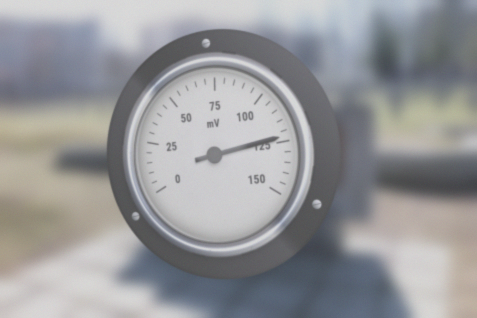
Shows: 122.5 mV
